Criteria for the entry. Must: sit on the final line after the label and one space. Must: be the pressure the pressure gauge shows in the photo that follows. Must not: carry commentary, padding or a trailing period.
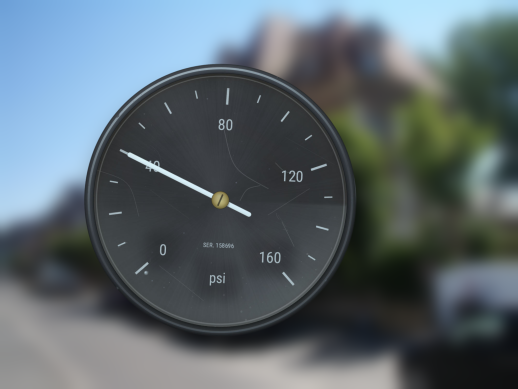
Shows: 40 psi
